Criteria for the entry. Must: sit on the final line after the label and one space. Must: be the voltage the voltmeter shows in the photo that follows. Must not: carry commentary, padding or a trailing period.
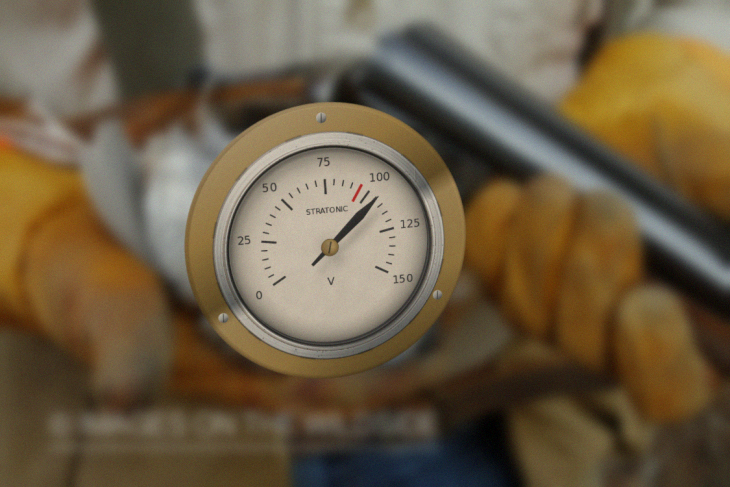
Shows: 105 V
